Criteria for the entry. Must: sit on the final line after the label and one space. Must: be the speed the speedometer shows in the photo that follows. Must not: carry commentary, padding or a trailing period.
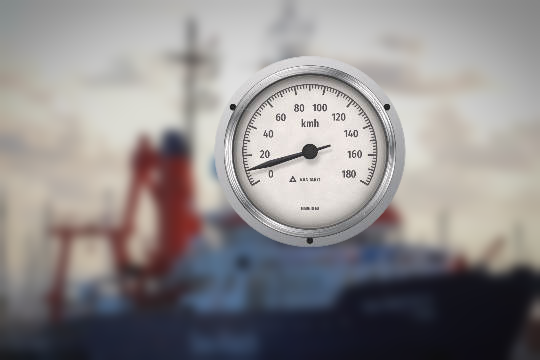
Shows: 10 km/h
